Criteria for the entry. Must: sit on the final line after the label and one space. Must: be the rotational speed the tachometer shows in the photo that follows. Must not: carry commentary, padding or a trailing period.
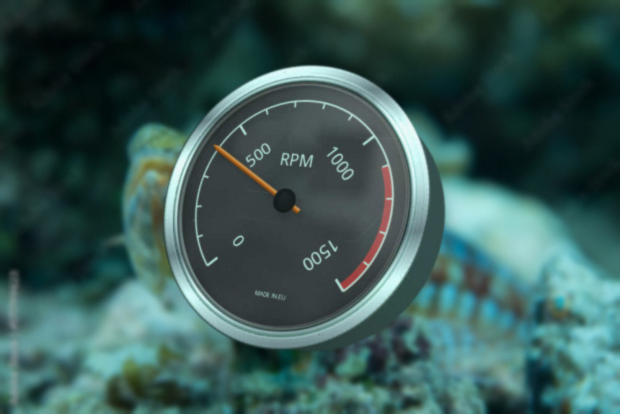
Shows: 400 rpm
